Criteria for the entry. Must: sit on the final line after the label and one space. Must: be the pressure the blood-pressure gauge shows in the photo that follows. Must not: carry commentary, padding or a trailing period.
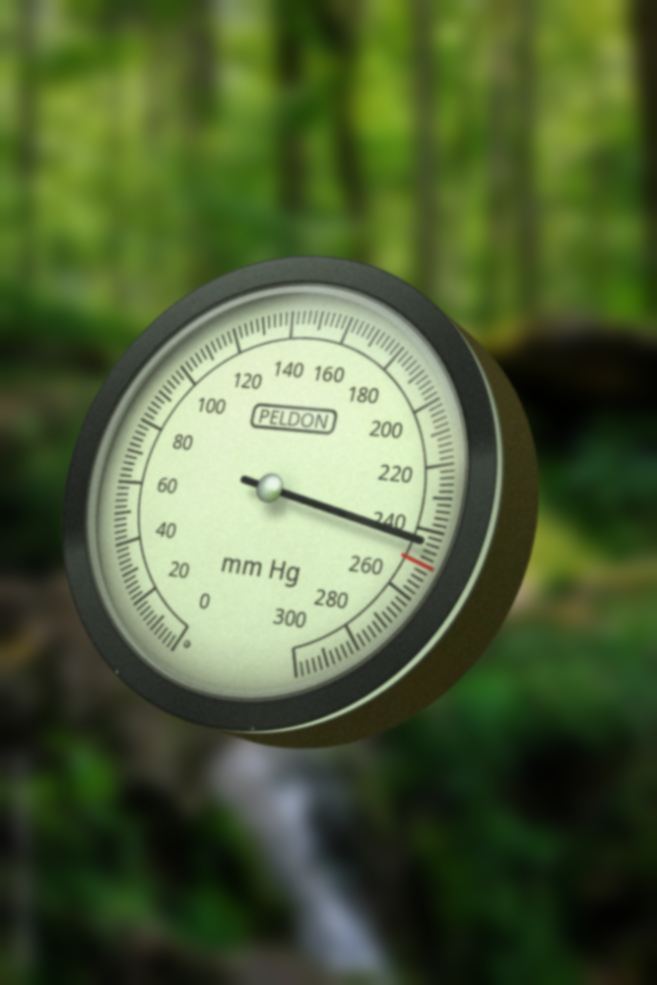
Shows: 244 mmHg
